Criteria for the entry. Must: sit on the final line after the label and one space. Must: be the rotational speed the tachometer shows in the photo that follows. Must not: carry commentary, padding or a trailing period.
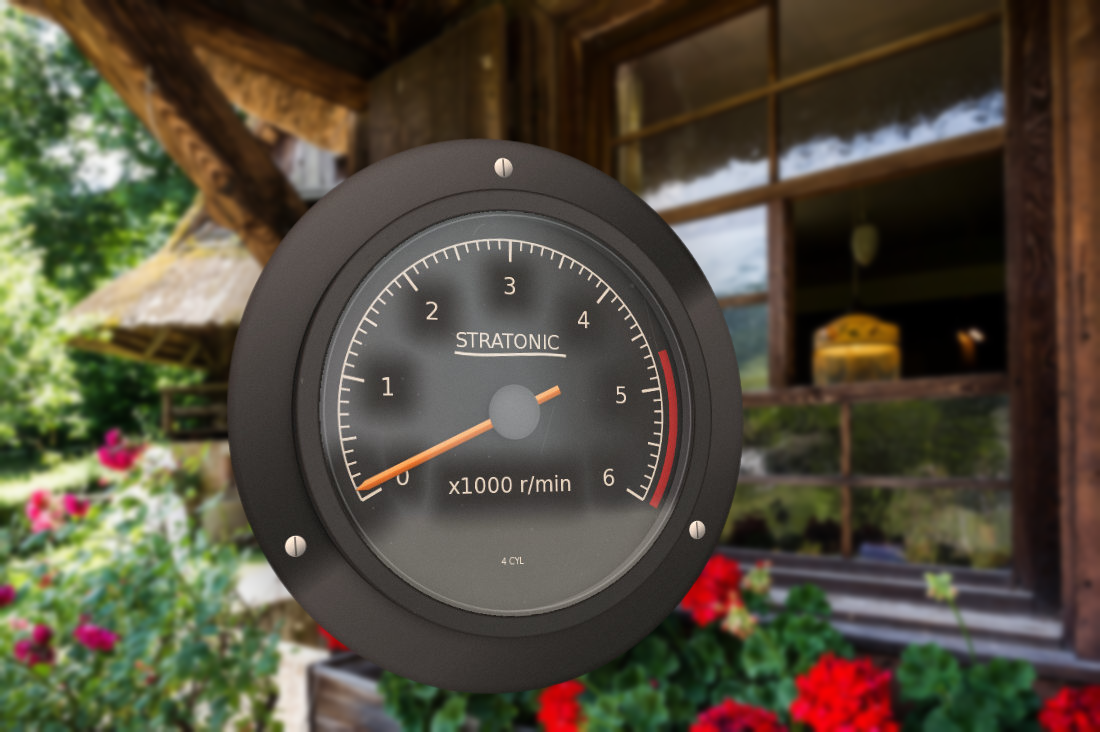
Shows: 100 rpm
